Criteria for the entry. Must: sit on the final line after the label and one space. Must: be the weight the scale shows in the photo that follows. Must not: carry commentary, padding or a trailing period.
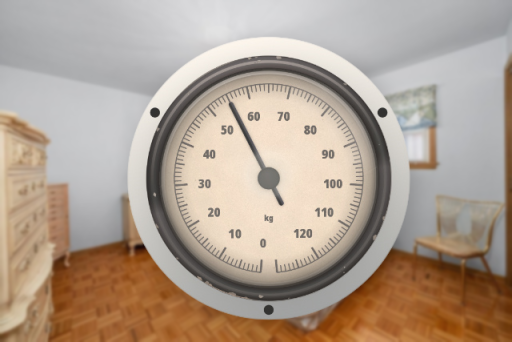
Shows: 55 kg
